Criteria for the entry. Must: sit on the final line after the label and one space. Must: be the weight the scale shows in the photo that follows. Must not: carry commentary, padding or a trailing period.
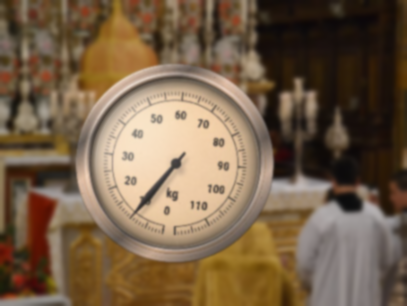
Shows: 10 kg
